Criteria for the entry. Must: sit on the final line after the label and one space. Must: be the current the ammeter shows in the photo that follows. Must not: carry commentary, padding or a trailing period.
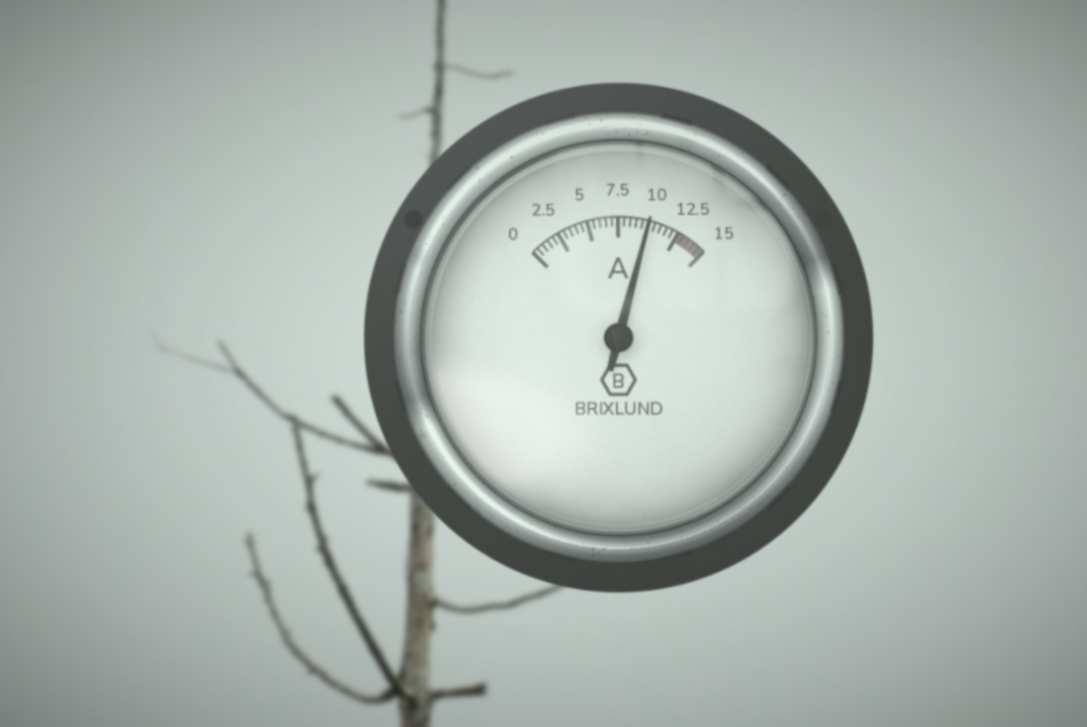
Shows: 10 A
